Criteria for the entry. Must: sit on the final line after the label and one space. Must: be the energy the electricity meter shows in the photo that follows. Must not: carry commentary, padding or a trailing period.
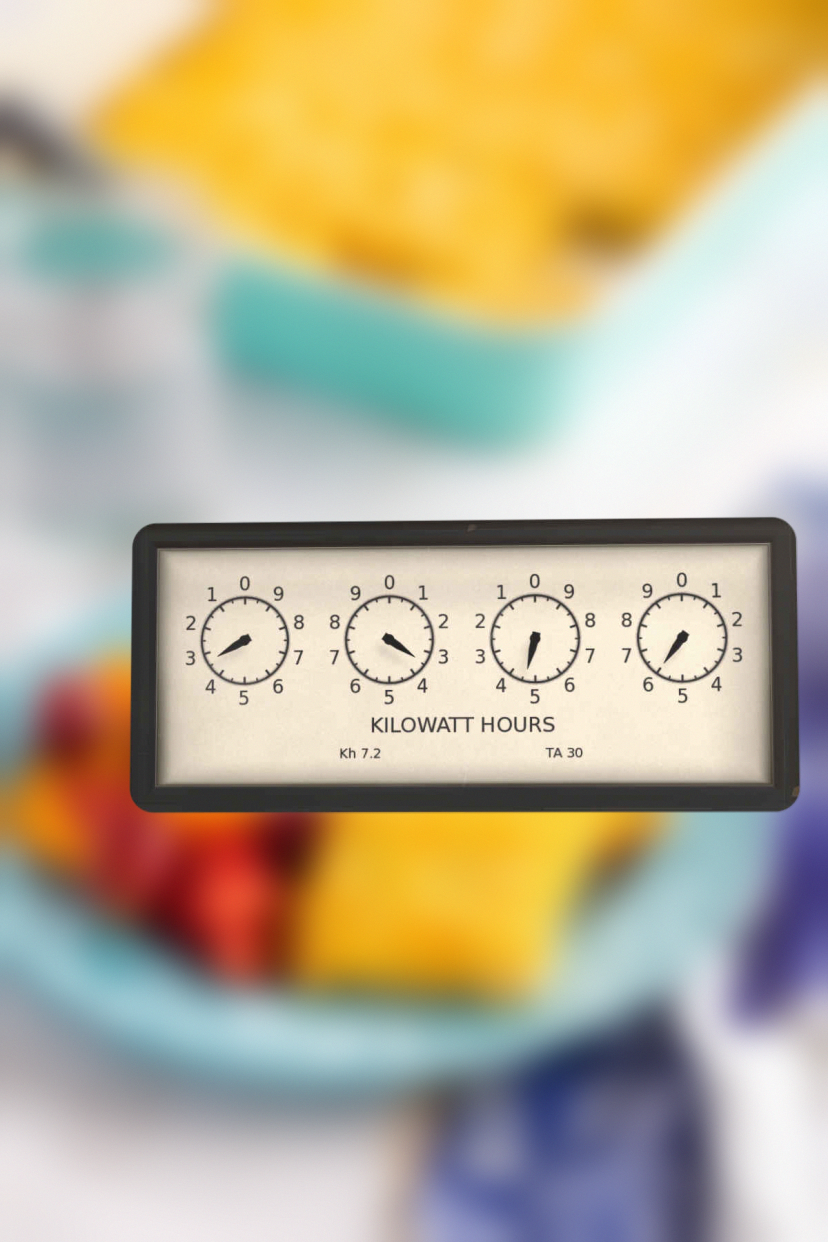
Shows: 3346 kWh
